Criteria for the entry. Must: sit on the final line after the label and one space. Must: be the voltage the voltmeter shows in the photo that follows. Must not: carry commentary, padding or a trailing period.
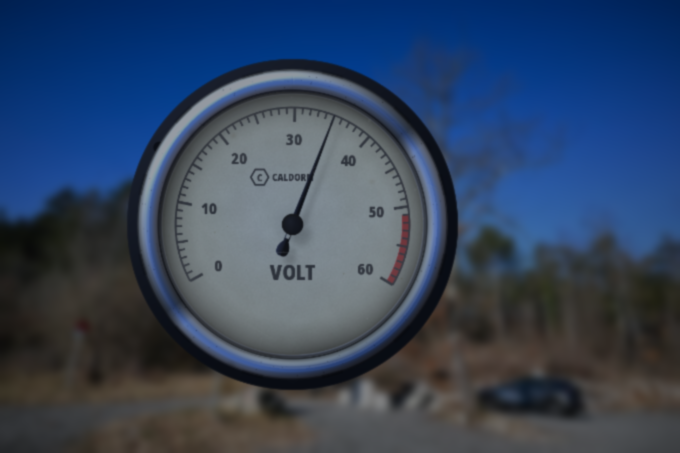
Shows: 35 V
